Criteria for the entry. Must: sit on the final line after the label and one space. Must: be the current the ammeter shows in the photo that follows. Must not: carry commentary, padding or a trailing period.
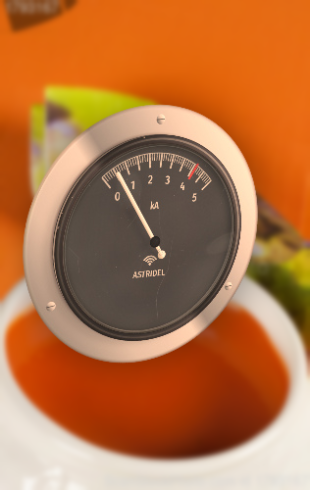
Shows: 0.5 kA
